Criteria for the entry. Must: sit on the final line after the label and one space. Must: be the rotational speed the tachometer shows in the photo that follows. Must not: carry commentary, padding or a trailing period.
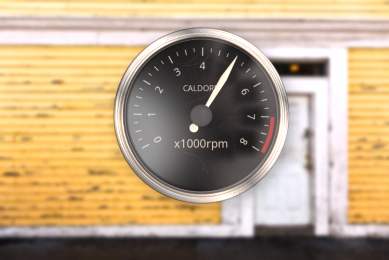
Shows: 5000 rpm
